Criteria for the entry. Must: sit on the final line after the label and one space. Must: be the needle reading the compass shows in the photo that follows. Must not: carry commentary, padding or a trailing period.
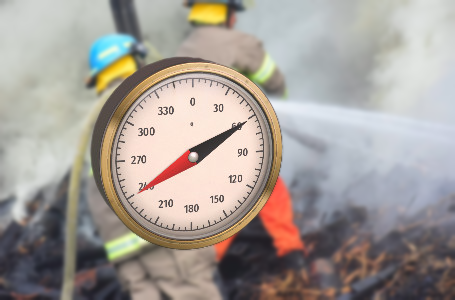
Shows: 240 °
